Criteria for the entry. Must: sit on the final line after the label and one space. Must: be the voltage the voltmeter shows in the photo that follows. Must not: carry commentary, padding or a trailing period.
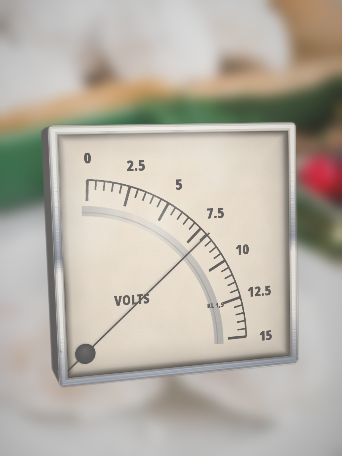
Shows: 8 V
